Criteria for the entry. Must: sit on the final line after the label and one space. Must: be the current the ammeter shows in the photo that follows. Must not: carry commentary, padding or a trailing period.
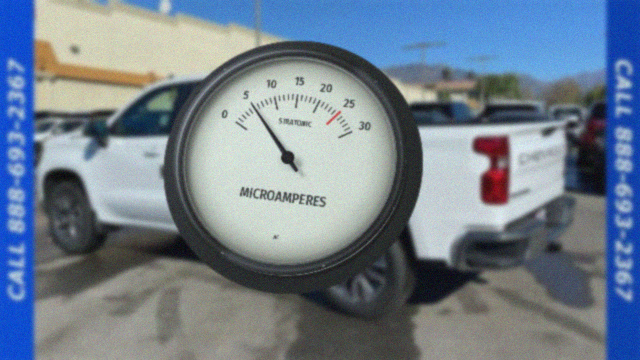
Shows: 5 µA
